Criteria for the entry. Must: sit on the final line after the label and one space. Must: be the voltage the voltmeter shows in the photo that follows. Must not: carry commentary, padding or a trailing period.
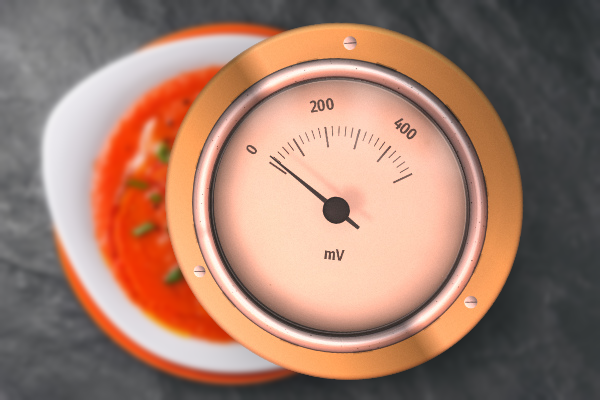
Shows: 20 mV
